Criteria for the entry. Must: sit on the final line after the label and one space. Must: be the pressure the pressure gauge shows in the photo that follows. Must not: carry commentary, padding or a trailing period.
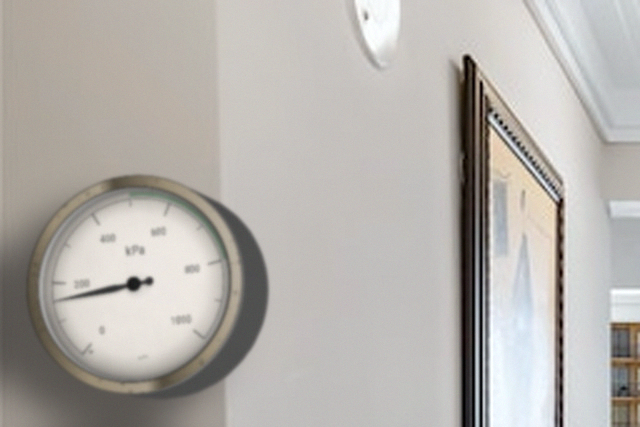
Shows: 150 kPa
